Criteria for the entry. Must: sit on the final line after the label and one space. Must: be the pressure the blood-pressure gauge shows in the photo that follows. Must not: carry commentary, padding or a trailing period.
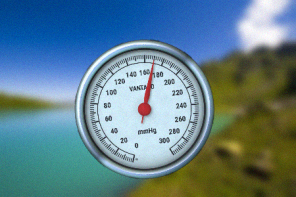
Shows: 170 mmHg
